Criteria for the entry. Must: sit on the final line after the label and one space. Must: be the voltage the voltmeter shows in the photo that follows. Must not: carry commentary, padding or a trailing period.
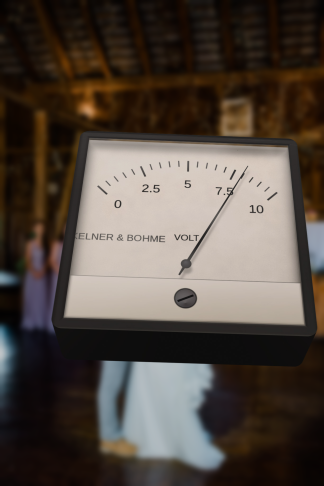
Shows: 8 V
